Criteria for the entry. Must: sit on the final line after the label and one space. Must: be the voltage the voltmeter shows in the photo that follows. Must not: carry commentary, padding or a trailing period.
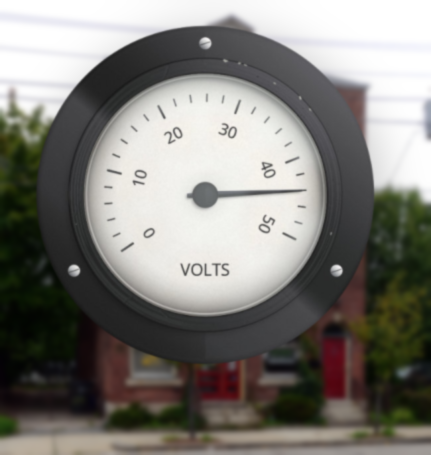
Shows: 44 V
